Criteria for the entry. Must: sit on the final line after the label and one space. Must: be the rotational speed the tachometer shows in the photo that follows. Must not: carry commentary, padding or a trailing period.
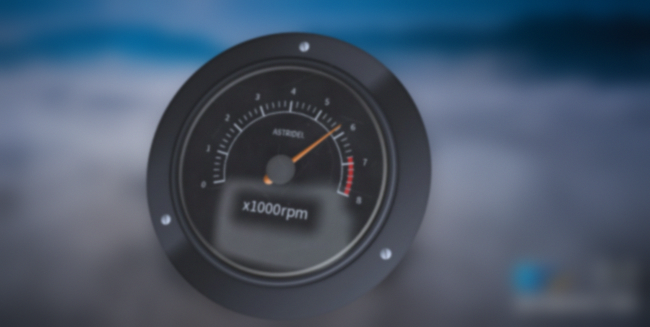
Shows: 5800 rpm
